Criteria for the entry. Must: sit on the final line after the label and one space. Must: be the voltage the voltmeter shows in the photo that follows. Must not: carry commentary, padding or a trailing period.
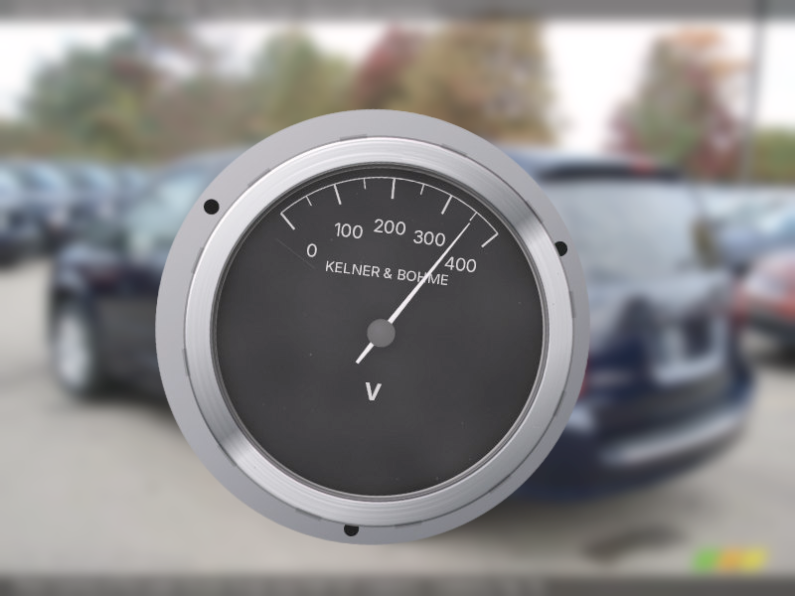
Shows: 350 V
